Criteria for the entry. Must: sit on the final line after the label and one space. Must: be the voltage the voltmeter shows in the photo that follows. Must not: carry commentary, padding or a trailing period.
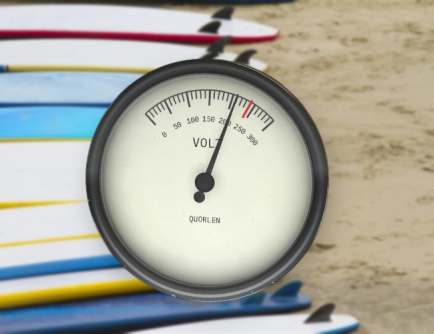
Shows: 210 V
